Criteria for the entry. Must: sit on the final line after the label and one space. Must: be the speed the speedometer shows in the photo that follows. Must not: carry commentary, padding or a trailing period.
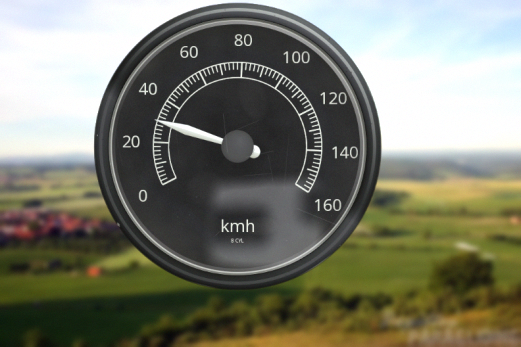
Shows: 30 km/h
